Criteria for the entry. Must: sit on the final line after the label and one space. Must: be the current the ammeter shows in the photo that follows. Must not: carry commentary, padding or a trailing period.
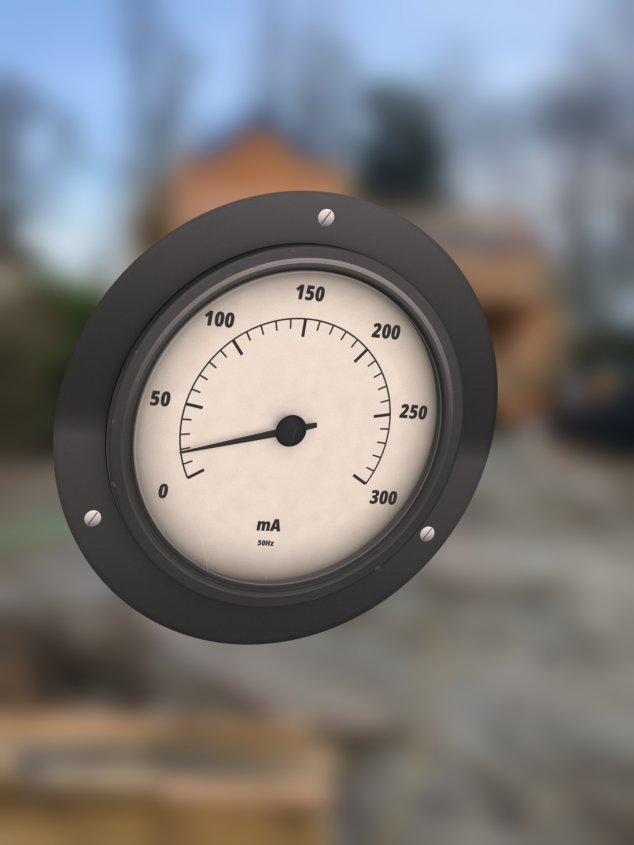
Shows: 20 mA
